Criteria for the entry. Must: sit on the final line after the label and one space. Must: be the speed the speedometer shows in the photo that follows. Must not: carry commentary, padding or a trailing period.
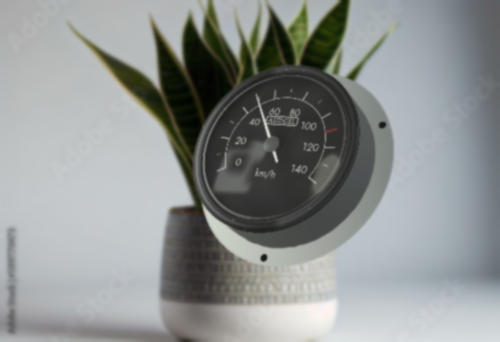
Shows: 50 km/h
